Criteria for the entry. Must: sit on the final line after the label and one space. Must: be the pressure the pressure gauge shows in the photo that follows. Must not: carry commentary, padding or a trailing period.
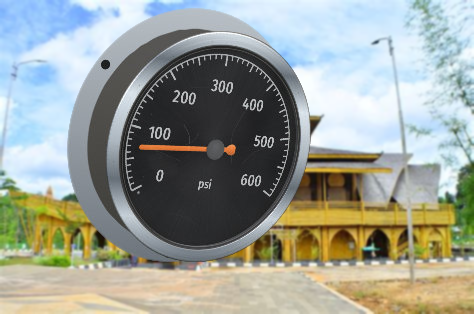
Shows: 70 psi
